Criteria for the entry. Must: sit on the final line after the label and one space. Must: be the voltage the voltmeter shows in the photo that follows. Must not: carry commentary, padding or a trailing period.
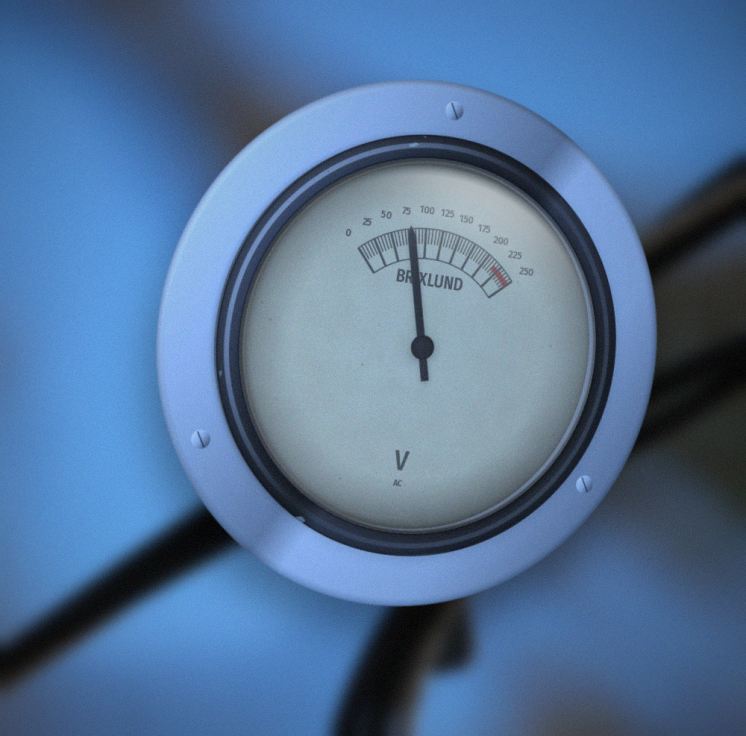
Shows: 75 V
